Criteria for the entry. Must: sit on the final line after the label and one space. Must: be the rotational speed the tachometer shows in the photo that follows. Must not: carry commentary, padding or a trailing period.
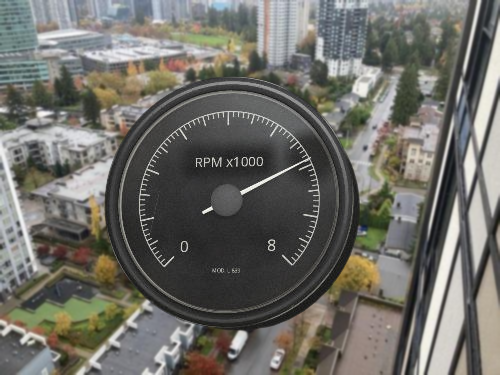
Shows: 5900 rpm
